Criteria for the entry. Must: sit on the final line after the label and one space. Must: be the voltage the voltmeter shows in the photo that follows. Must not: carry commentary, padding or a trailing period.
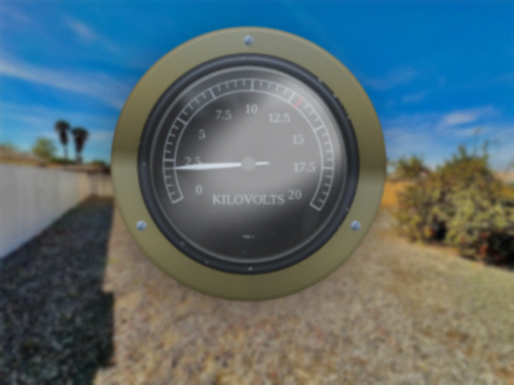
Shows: 2 kV
